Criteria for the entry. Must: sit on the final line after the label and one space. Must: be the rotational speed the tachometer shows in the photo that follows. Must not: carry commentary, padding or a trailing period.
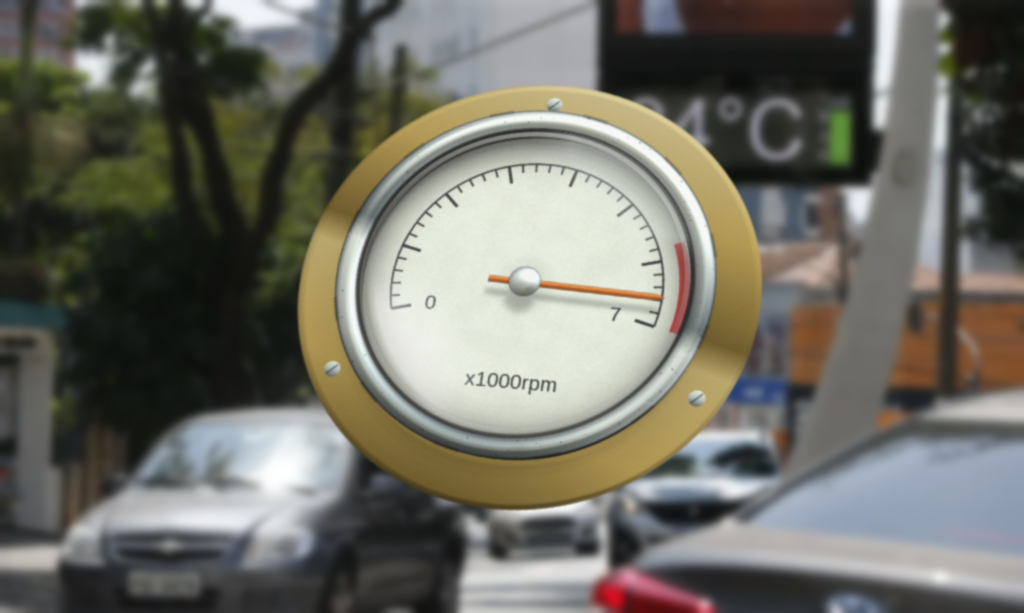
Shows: 6600 rpm
